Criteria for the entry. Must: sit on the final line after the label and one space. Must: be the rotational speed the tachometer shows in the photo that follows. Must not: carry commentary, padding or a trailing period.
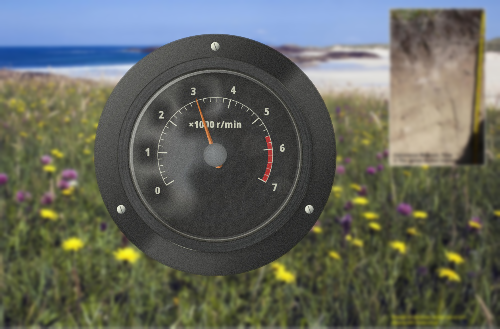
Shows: 3000 rpm
